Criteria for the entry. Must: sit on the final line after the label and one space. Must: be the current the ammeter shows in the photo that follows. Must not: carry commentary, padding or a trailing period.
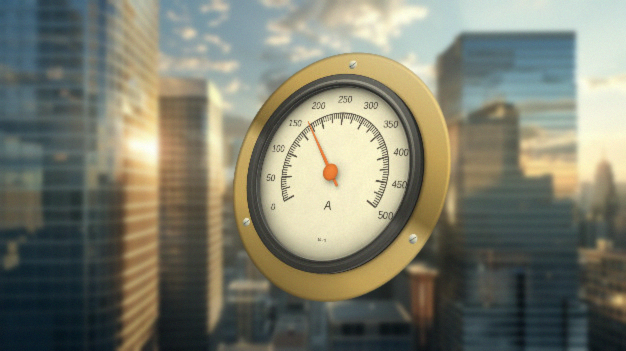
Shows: 175 A
